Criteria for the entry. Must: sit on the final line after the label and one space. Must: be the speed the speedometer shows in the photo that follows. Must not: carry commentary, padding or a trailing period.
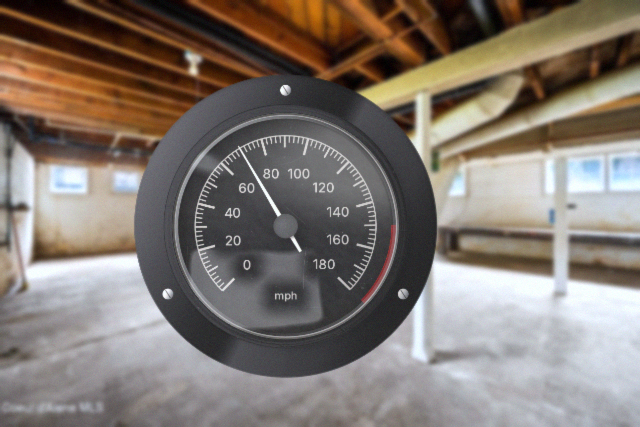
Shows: 70 mph
